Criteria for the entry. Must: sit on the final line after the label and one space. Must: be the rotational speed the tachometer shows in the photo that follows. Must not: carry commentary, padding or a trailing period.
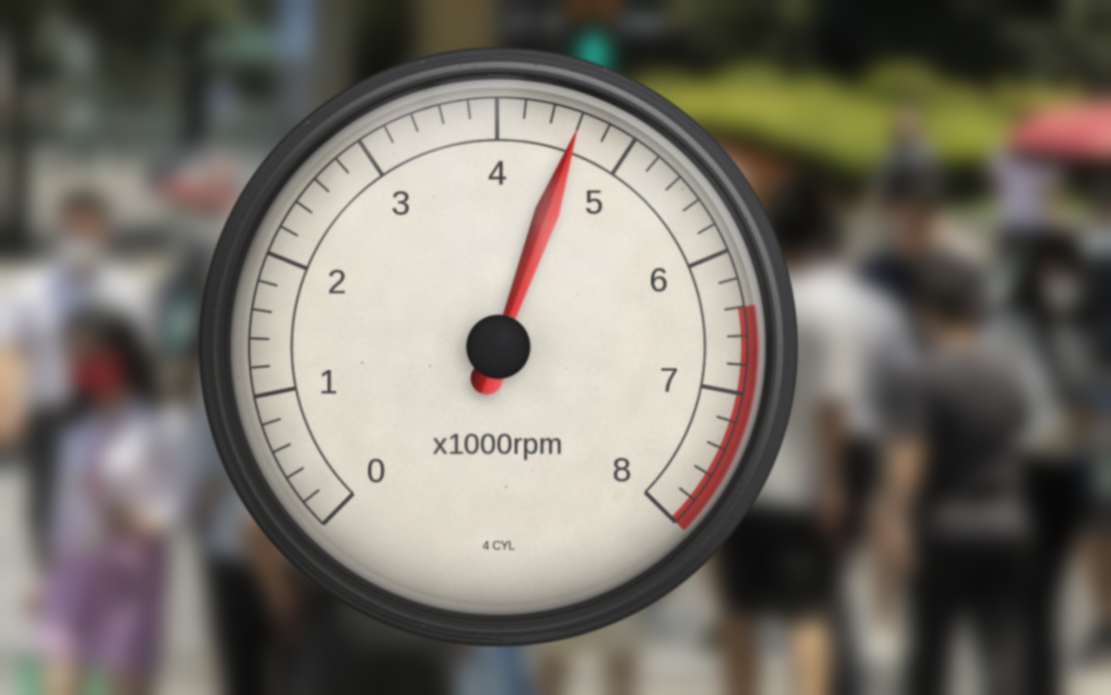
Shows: 4600 rpm
